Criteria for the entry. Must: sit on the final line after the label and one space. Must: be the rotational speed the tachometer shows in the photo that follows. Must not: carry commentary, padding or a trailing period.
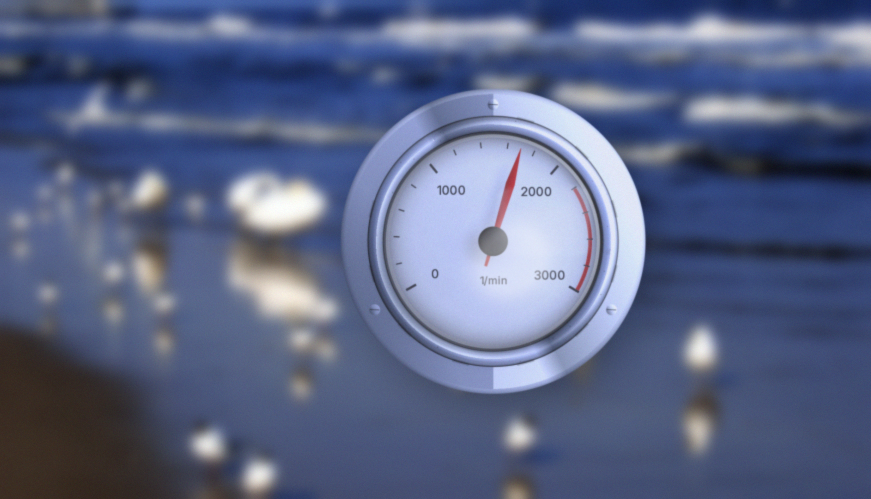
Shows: 1700 rpm
